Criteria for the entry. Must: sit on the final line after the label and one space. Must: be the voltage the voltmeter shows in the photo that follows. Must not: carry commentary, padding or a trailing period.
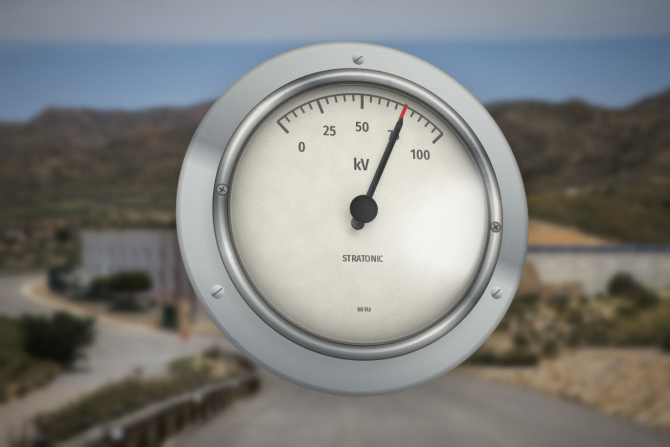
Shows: 75 kV
